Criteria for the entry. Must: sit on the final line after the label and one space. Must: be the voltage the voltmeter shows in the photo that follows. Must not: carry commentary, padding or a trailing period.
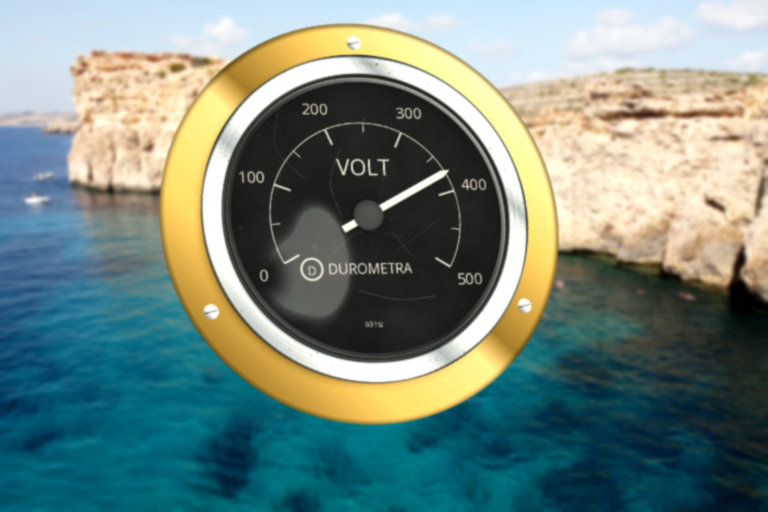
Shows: 375 V
